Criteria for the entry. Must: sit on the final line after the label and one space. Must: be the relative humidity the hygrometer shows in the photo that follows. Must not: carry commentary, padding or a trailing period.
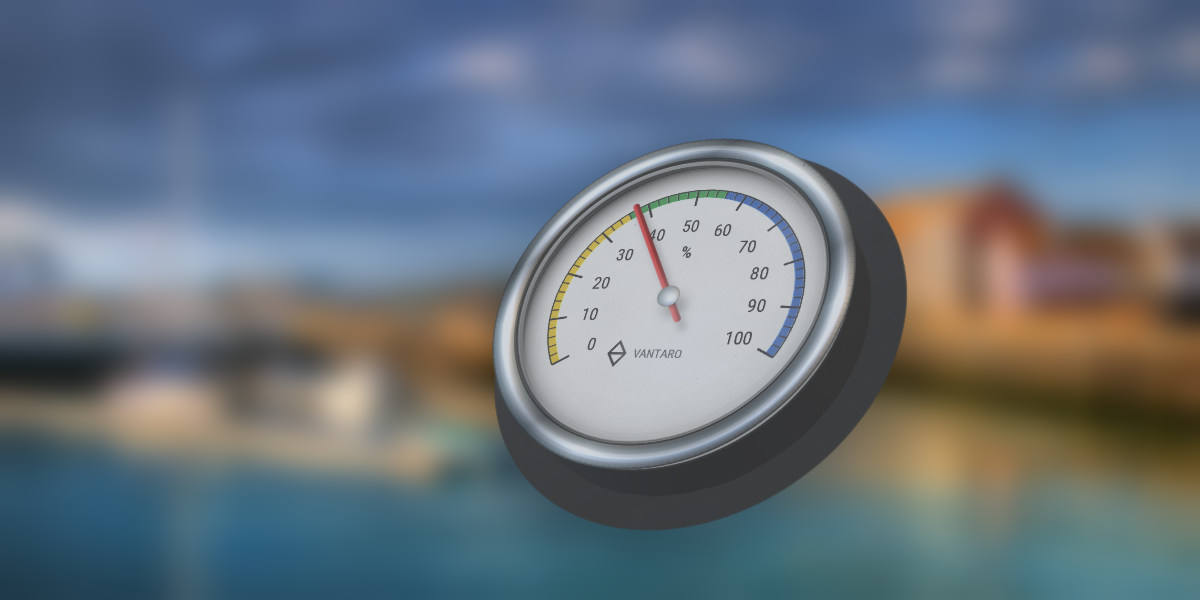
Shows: 38 %
